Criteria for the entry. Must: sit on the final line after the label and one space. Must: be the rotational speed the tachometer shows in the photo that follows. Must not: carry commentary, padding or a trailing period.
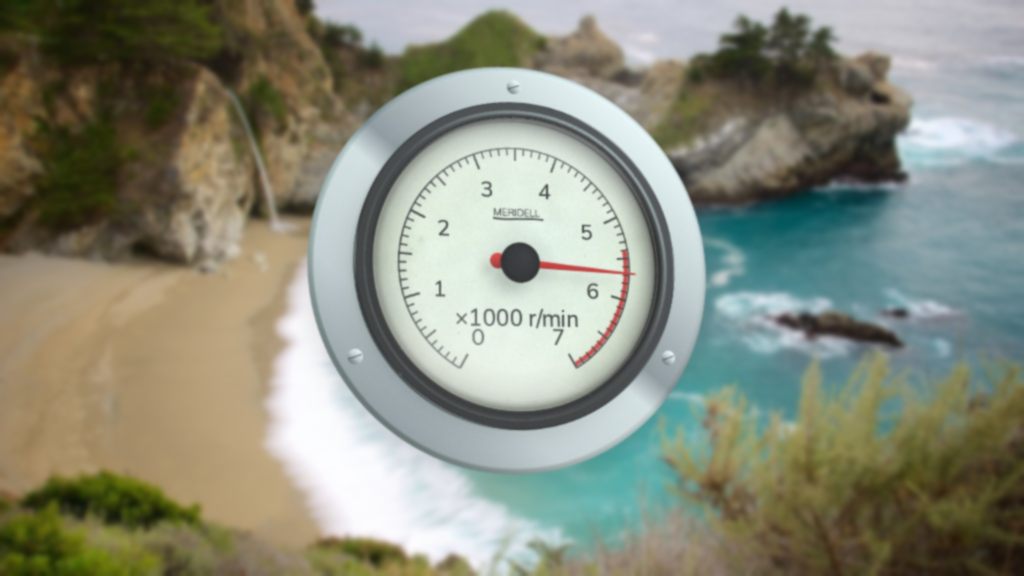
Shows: 5700 rpm
